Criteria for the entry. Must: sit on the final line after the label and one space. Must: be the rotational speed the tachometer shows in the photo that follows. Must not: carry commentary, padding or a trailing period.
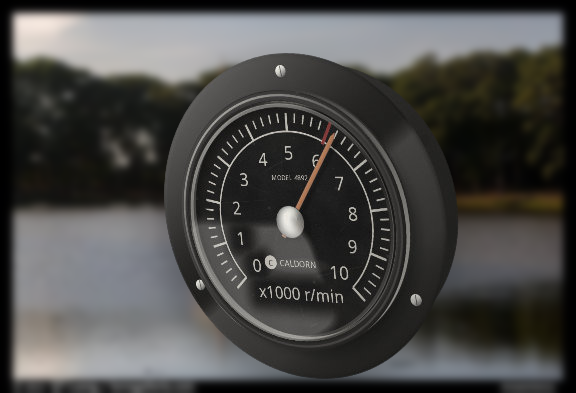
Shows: 6200 rpm
